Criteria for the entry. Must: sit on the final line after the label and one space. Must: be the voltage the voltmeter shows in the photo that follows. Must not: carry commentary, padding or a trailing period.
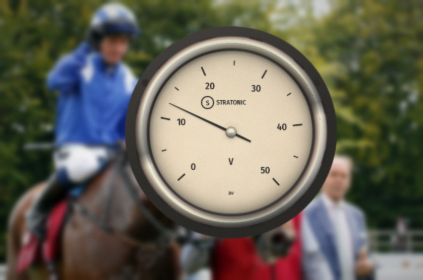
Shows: 12.5 V
